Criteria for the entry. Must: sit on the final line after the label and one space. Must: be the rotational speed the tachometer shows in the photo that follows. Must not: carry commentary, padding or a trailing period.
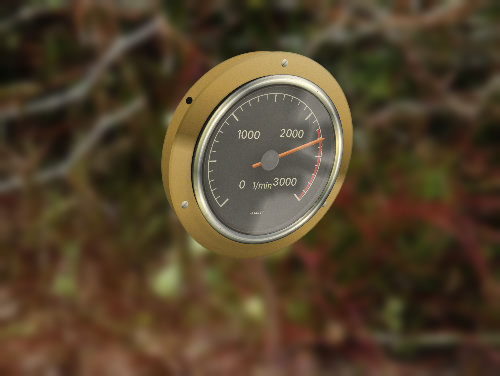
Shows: 2300 rpm
